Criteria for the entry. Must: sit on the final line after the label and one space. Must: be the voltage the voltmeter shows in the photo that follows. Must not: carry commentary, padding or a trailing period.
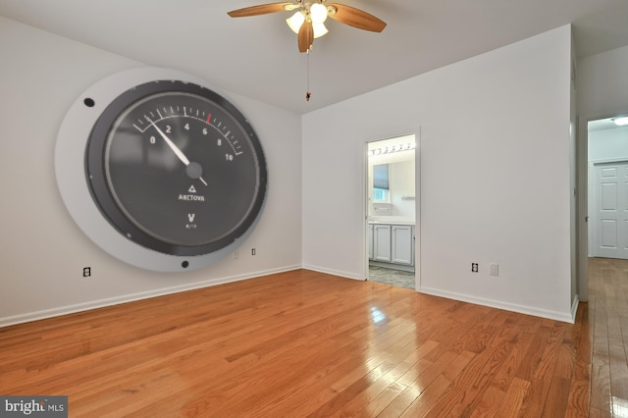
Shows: 1 V
